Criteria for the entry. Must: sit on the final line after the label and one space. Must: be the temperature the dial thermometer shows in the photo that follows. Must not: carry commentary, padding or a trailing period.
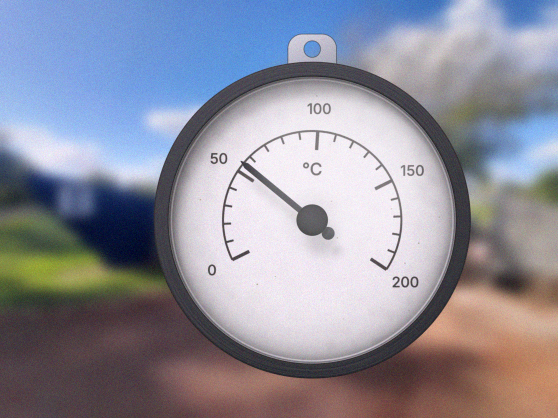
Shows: 55 °C
